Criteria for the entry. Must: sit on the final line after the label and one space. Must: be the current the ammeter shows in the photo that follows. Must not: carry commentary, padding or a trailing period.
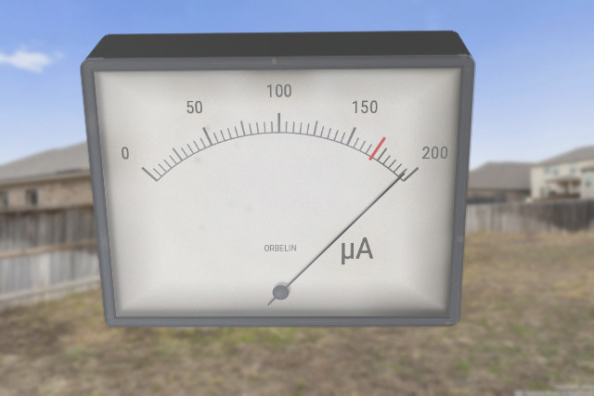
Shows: 195 µA
